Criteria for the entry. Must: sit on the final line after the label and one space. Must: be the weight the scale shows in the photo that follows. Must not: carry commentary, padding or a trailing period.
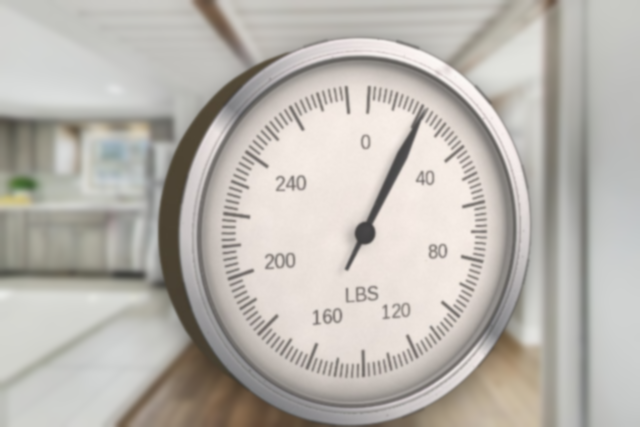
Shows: 20 lb
